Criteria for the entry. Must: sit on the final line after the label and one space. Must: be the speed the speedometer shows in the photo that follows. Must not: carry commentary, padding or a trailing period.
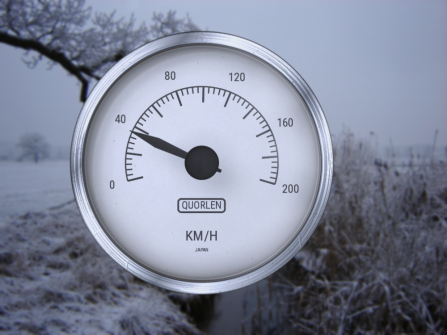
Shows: 36 km/h
